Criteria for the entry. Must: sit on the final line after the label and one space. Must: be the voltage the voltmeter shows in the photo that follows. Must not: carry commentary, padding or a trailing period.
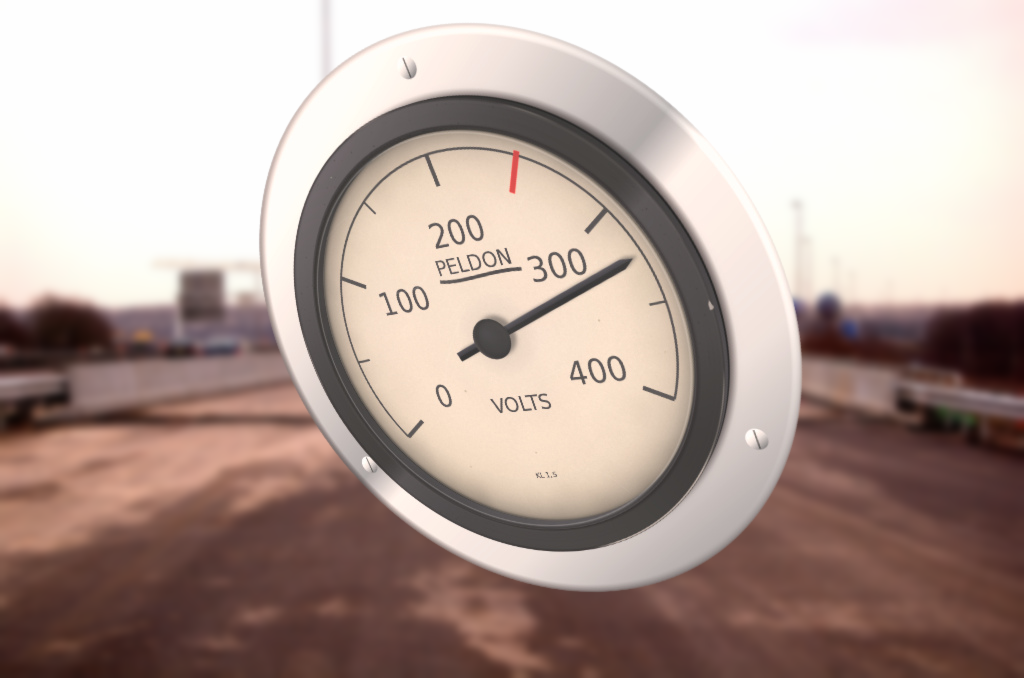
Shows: 325 V
